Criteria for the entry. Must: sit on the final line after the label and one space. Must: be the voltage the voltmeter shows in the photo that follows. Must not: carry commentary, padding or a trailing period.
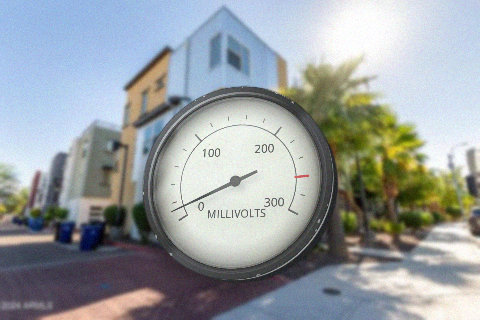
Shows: 10 mV
